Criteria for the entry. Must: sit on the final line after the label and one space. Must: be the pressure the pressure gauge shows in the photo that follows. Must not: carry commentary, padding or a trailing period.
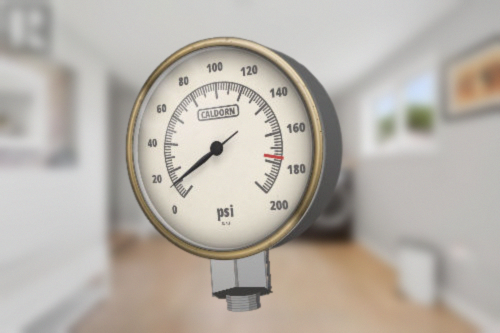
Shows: 10 psi
